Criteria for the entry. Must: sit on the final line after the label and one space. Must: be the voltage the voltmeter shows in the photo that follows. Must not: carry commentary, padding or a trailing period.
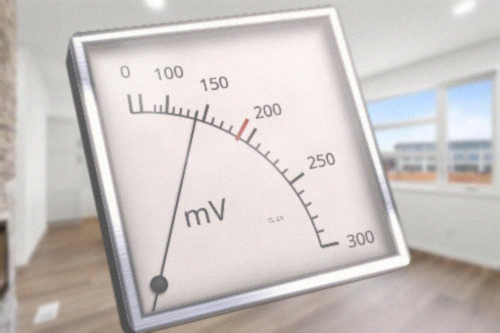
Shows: 140 mV
